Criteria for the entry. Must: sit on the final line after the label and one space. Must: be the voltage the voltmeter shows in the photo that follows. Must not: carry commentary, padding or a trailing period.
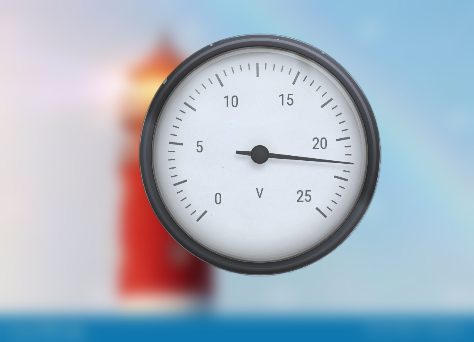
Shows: 21.5 V
